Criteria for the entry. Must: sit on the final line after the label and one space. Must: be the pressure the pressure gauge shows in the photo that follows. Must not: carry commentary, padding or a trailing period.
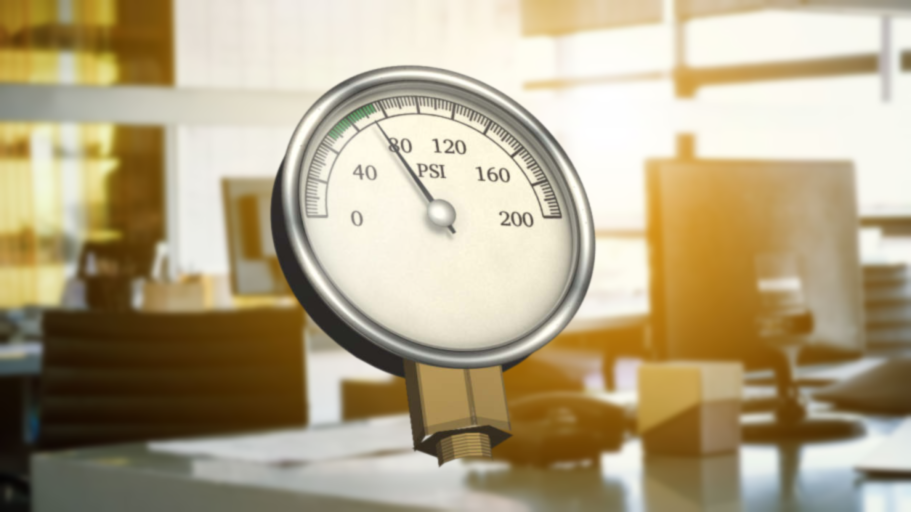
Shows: 70 psi
